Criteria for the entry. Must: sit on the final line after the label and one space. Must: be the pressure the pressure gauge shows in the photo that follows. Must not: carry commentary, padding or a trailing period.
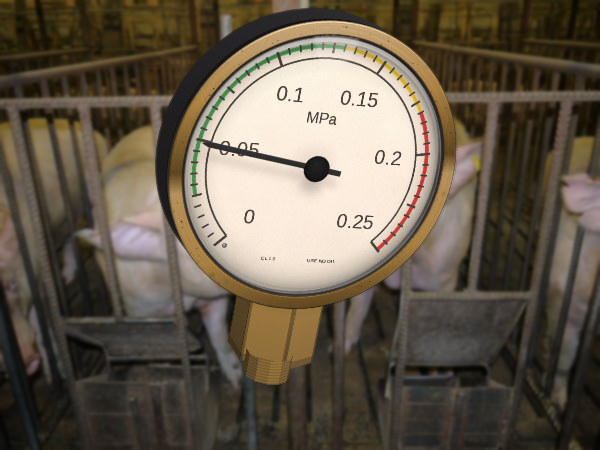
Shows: 0.05 MPa
